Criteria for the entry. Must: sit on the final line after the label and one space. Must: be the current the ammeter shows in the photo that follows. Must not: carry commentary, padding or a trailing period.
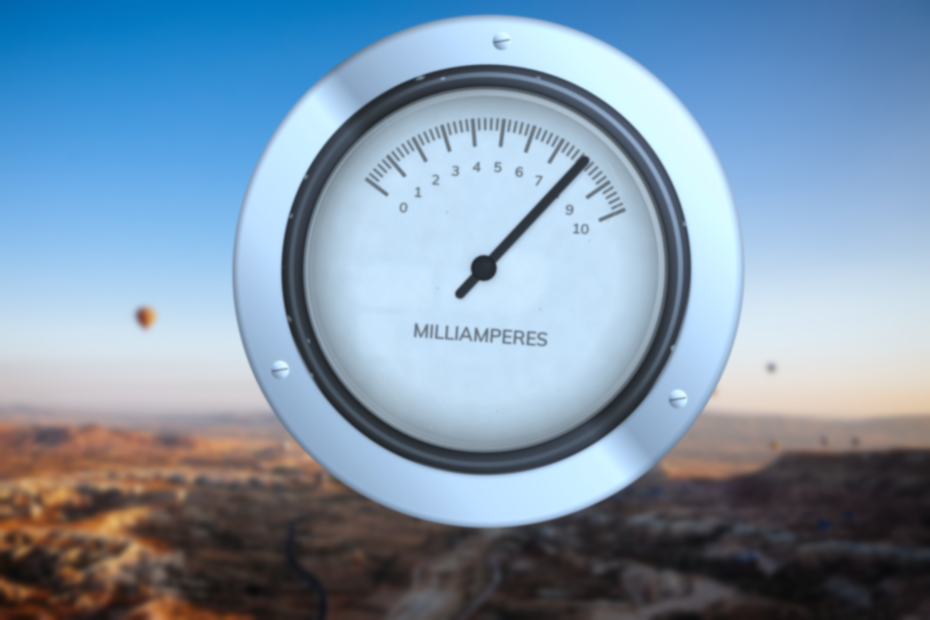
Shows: 8 mA
